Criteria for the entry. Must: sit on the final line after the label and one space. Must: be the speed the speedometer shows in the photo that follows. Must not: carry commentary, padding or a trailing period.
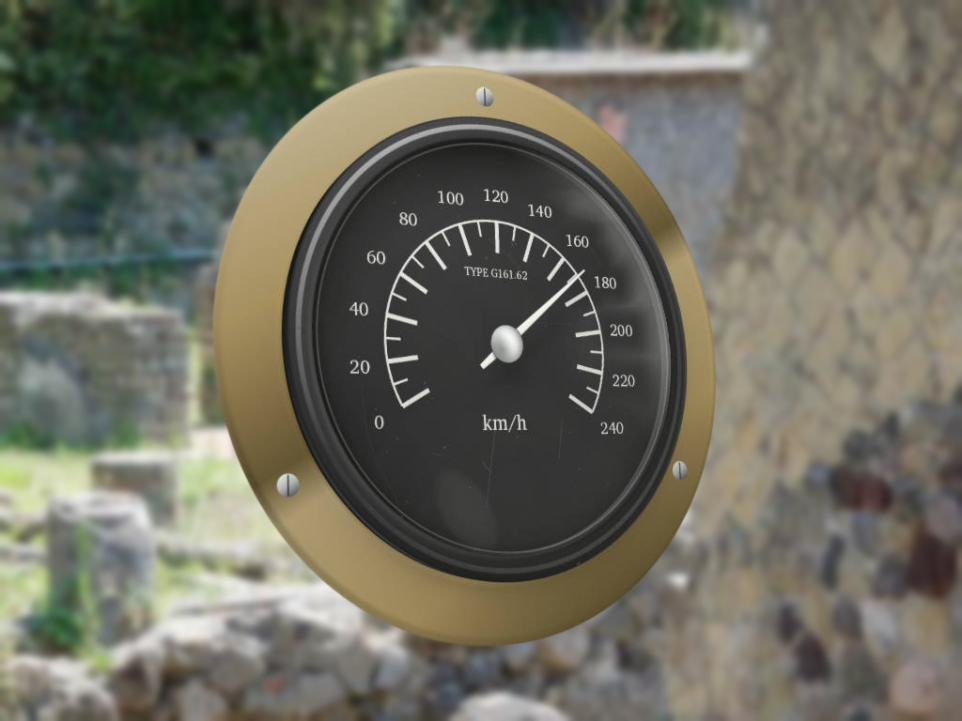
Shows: 170 km/h
